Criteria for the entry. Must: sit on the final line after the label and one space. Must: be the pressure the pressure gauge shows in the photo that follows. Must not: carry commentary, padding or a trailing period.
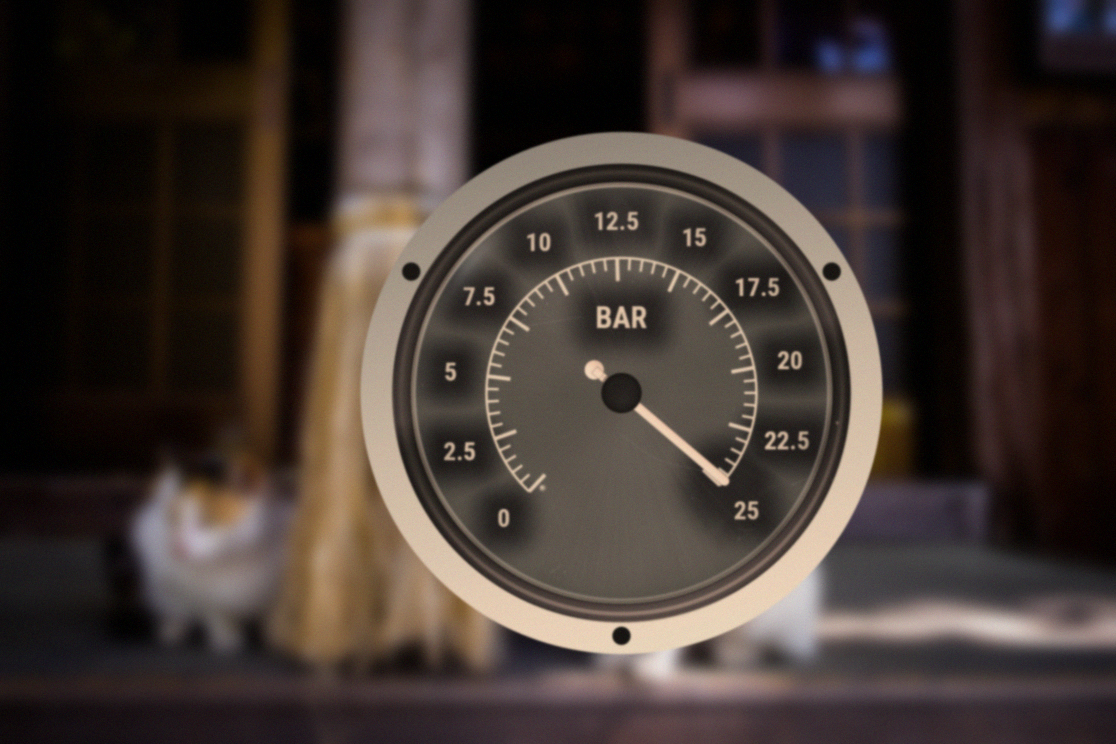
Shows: 24.75 bar
